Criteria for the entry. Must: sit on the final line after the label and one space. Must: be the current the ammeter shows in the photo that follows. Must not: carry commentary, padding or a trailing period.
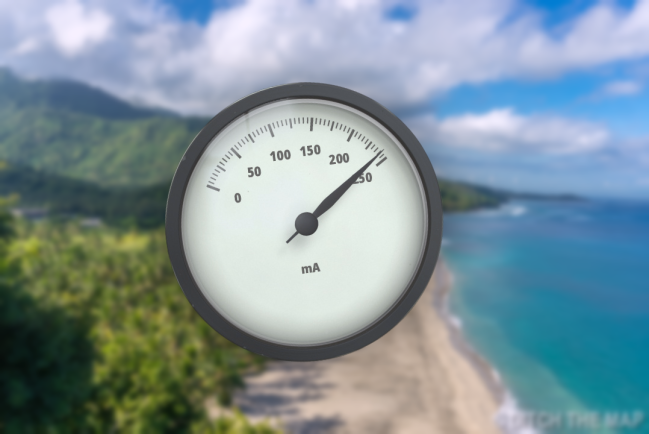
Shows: 240 mA
